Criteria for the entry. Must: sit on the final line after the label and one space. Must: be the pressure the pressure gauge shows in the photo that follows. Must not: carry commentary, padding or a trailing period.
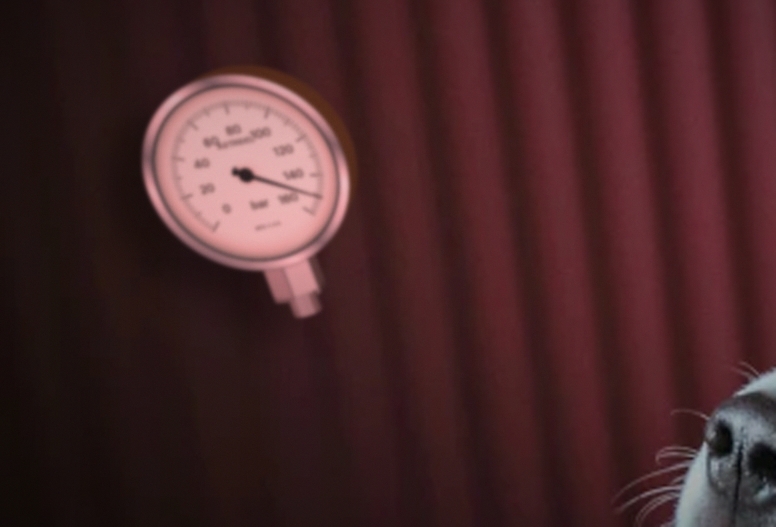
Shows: 150 bar
